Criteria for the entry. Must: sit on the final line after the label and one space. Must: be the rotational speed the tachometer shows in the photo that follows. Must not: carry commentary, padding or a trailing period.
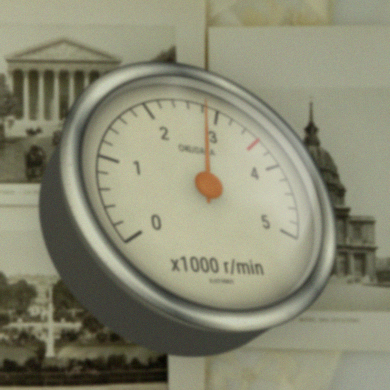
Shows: 2800 rpm
